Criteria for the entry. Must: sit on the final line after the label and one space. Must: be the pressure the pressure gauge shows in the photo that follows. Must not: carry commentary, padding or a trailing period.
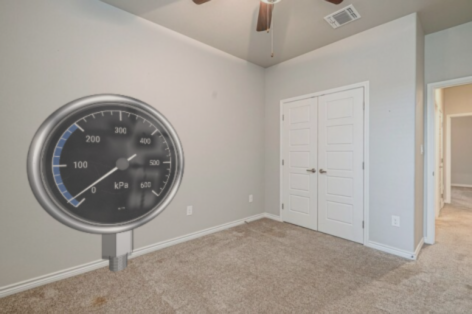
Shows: 20 kPa
